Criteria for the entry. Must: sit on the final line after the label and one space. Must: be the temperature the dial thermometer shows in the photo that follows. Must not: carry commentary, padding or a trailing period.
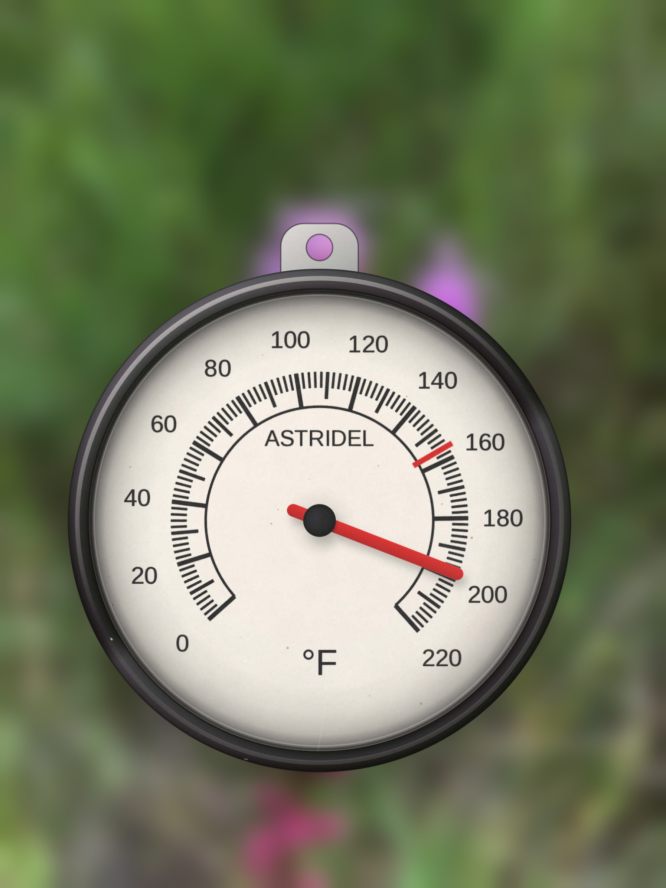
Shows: 198 °F
